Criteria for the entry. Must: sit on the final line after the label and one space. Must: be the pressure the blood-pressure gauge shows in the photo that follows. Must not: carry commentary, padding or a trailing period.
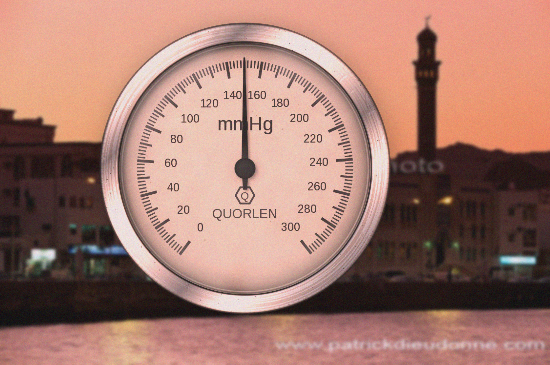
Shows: 150 mmHg
